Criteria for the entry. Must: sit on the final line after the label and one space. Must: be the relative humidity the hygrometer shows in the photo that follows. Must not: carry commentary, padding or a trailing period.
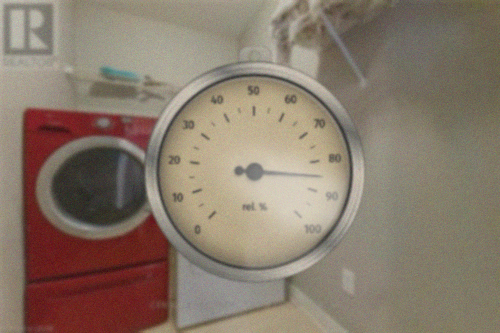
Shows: 85 %
